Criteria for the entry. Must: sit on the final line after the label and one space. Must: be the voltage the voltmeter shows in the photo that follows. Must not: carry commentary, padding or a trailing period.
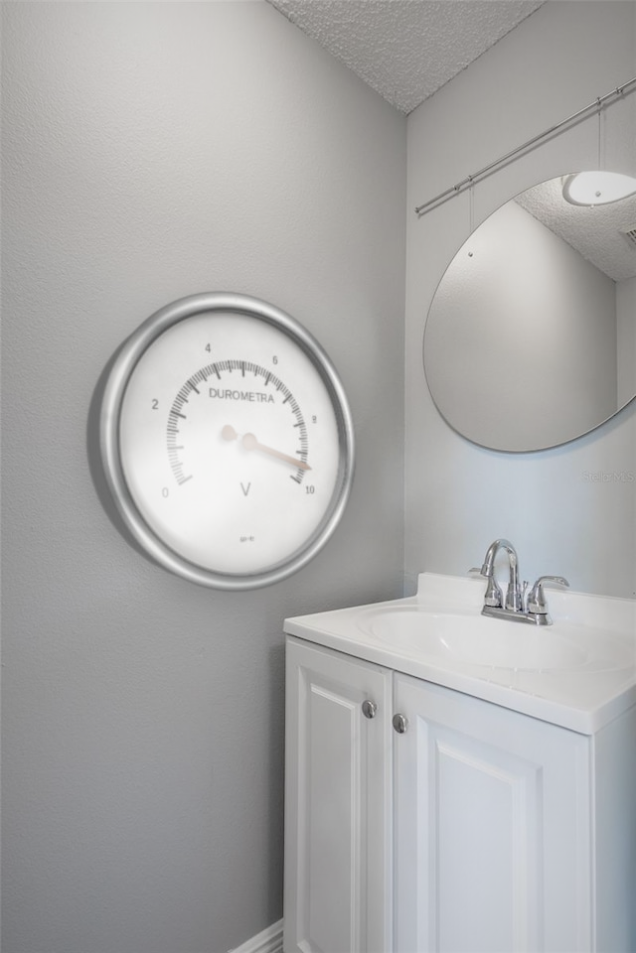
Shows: 9.5 V
